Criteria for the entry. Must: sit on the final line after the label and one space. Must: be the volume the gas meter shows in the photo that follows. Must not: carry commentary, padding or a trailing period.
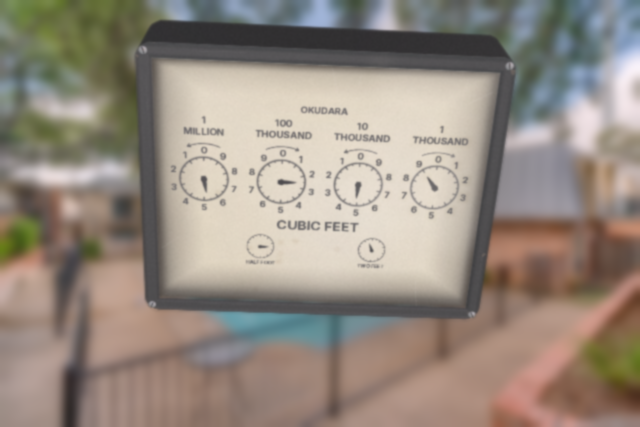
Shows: 524900 ft³
